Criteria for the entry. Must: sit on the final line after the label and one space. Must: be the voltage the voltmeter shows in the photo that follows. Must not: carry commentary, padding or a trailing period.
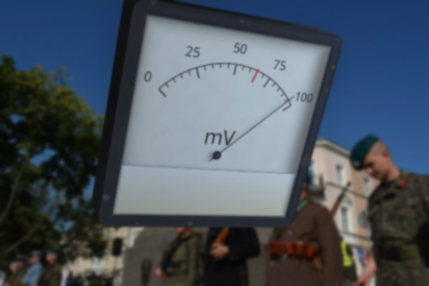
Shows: 95 mV
